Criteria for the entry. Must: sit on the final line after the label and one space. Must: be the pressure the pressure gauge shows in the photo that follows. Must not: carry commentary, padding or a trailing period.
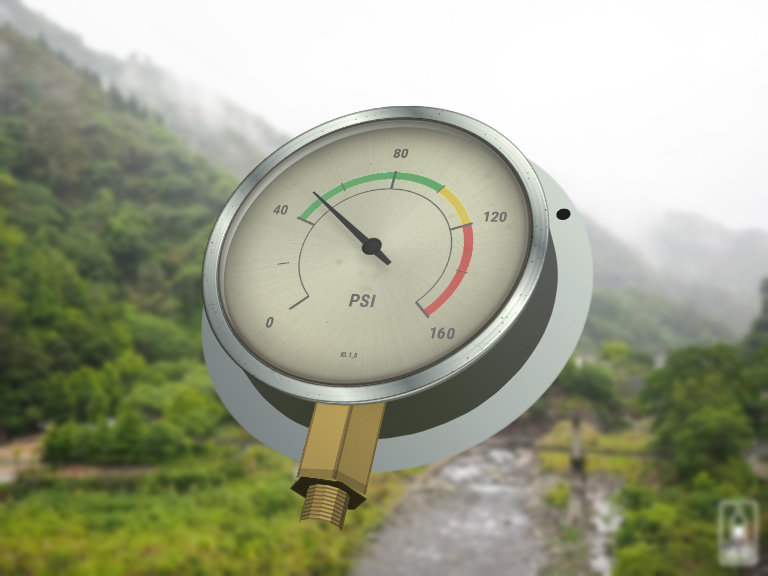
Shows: 50 psi
